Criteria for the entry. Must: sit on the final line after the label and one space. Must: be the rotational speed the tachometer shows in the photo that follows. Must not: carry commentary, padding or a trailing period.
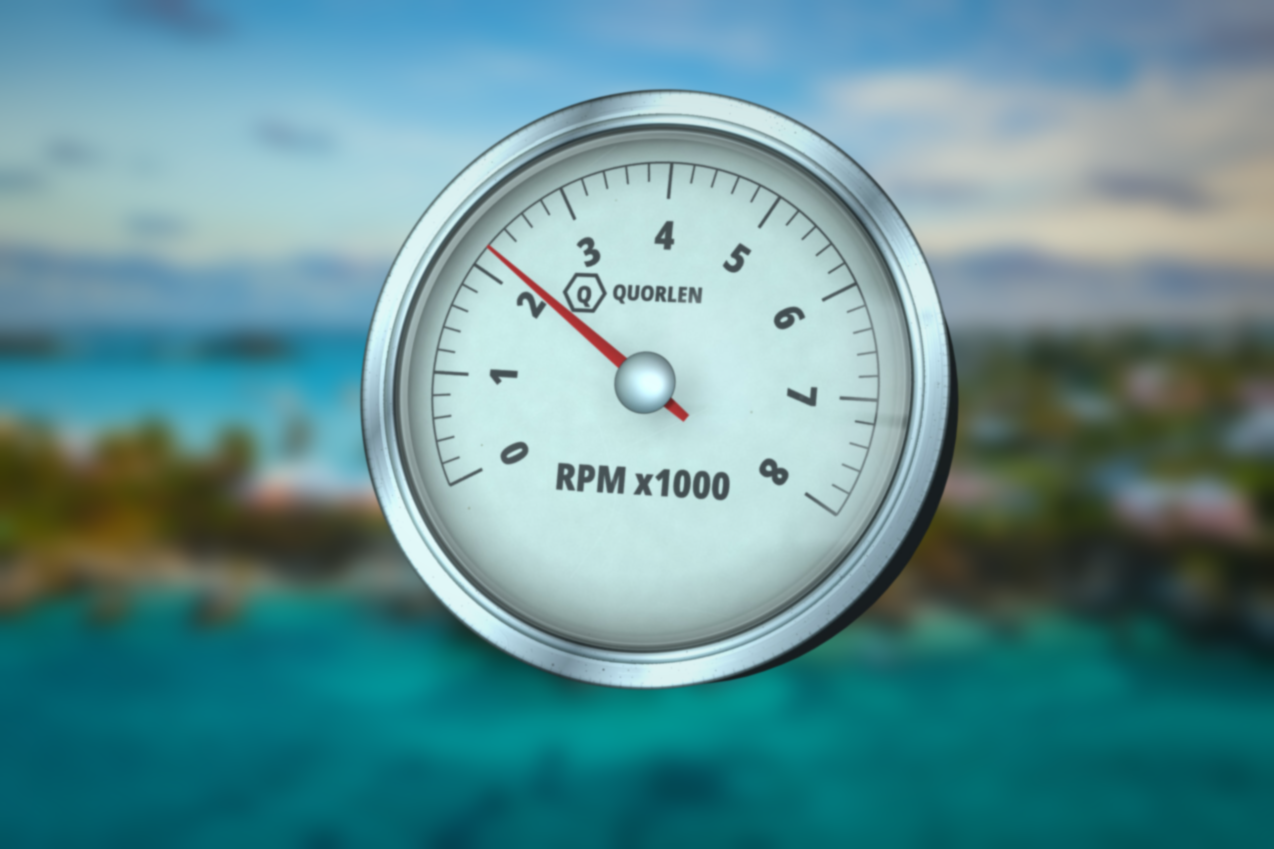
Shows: 2200 rpm
